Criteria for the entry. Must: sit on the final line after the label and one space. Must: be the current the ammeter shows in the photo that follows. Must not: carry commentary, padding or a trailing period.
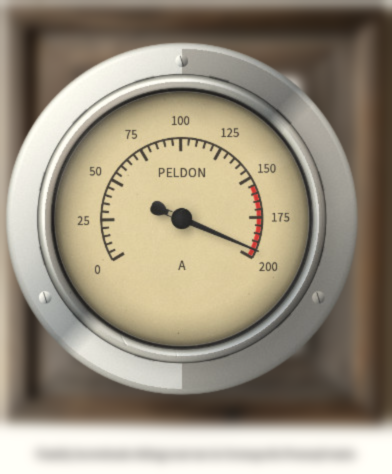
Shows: 195 A
